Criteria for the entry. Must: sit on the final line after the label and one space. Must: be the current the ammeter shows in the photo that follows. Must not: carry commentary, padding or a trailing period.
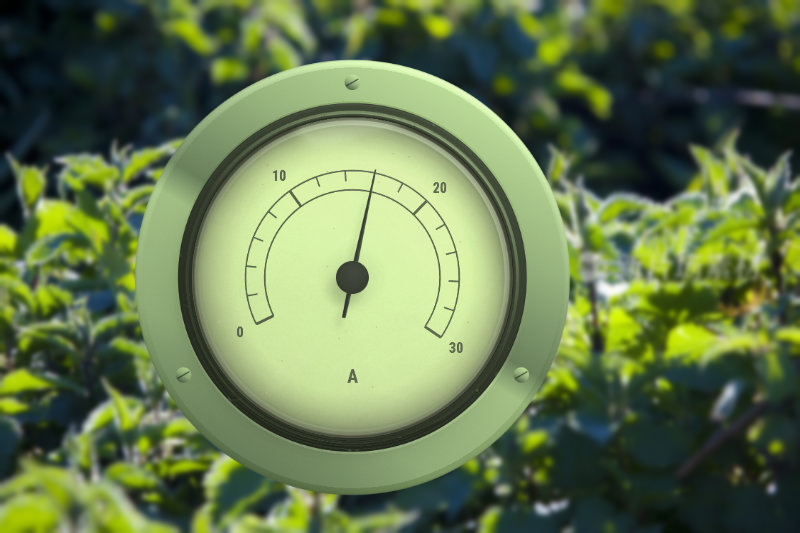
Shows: 16 A
